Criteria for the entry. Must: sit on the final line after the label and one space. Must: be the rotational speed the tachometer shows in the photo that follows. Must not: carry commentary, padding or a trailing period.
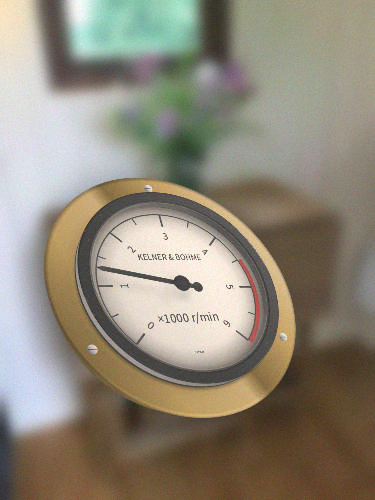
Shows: 1250 rpm
